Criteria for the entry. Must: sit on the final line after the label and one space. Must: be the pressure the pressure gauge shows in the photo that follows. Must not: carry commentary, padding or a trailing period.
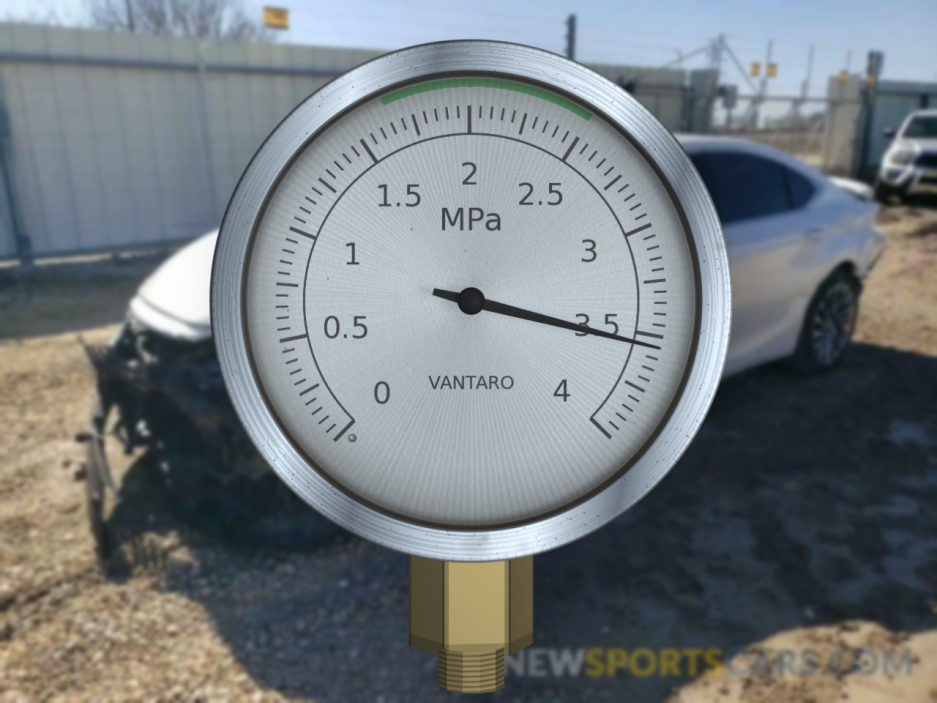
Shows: 3.55 MPa
